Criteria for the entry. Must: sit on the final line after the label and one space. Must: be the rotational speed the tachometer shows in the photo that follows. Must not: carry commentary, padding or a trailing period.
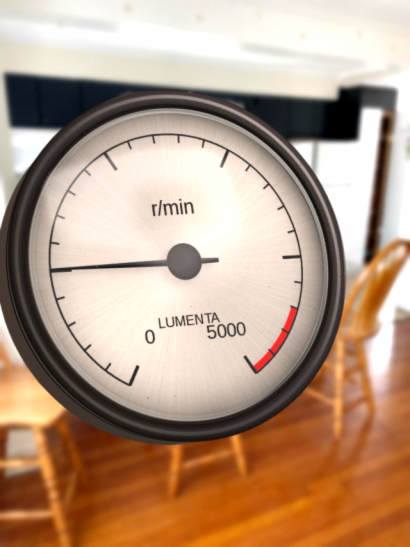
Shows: 1000 rpm
